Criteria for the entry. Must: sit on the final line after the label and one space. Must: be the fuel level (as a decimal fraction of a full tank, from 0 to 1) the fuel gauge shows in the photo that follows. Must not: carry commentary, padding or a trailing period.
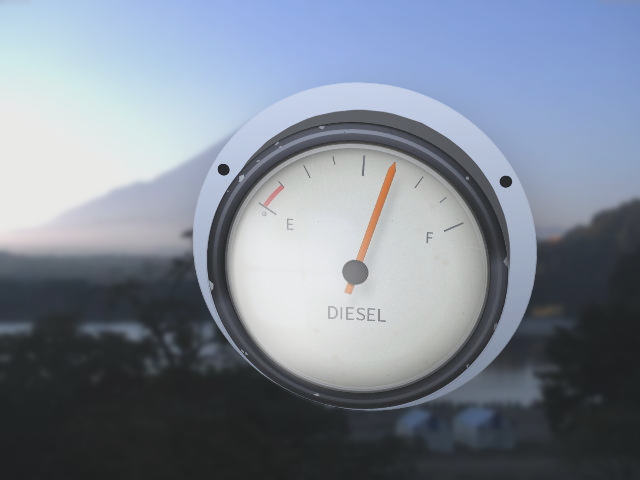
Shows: 0.625
